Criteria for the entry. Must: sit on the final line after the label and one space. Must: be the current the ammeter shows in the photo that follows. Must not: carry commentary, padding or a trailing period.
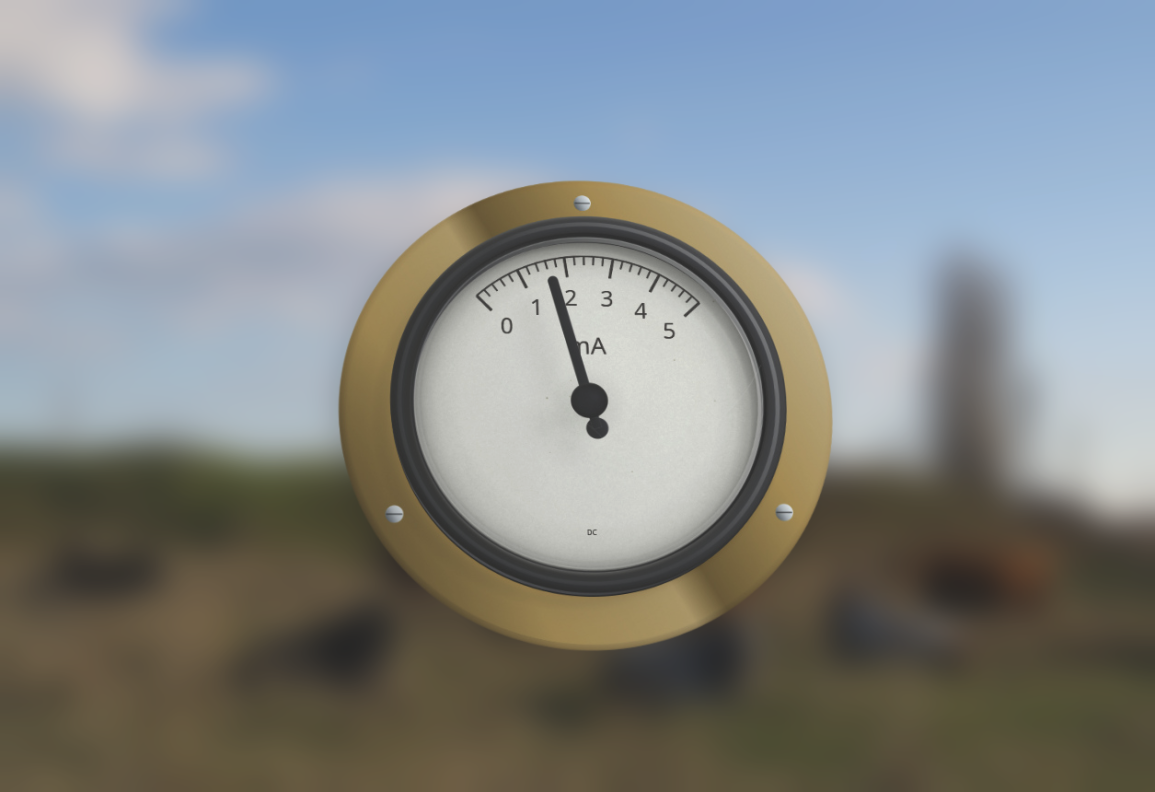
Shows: 1.6 mA
